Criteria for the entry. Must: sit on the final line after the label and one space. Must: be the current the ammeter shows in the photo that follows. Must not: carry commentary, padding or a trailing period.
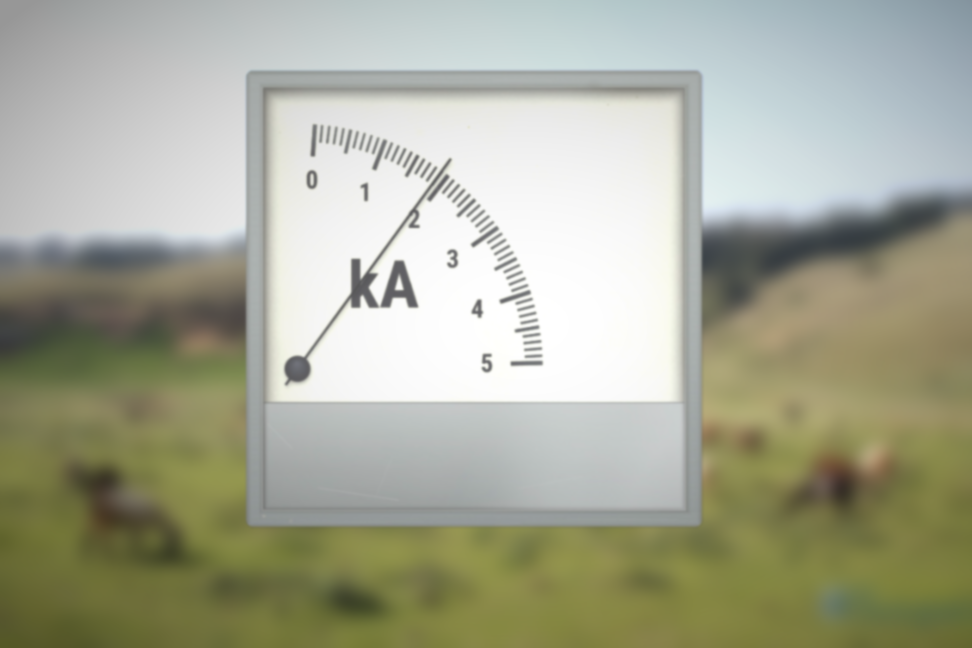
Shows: 1.9 kA
